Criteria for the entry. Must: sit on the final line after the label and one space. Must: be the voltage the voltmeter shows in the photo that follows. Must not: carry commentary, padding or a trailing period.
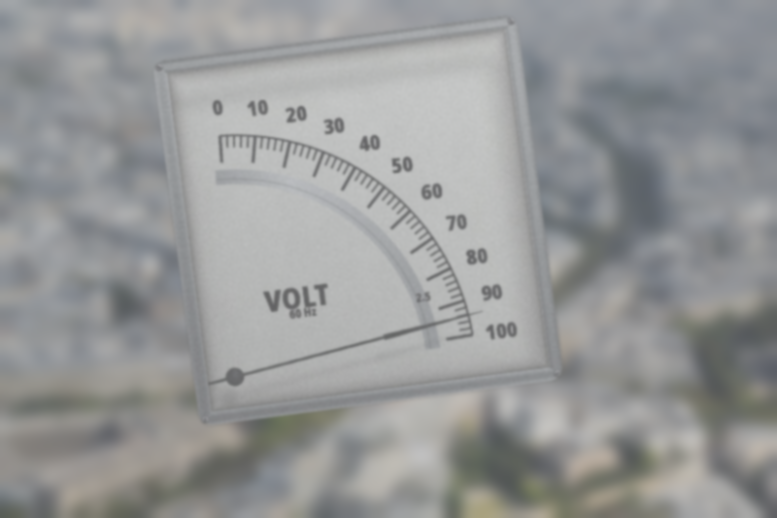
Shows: 94 V
